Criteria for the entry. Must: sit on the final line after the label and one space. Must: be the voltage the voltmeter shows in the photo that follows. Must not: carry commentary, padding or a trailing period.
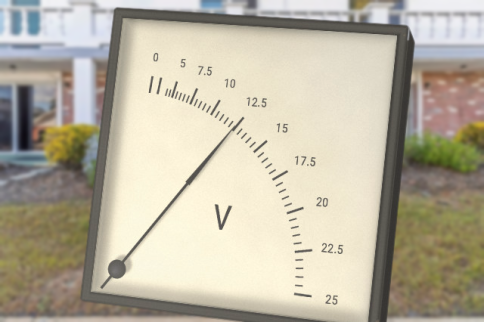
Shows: 12.5 V
